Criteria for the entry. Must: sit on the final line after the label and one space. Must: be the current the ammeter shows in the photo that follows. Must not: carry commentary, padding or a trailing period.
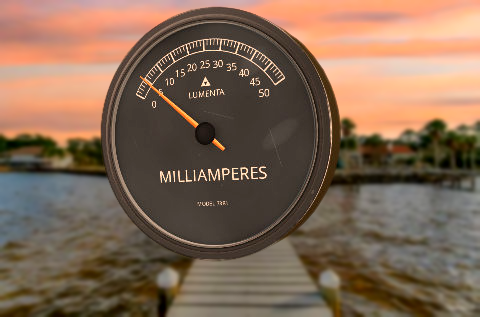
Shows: 5 mA
